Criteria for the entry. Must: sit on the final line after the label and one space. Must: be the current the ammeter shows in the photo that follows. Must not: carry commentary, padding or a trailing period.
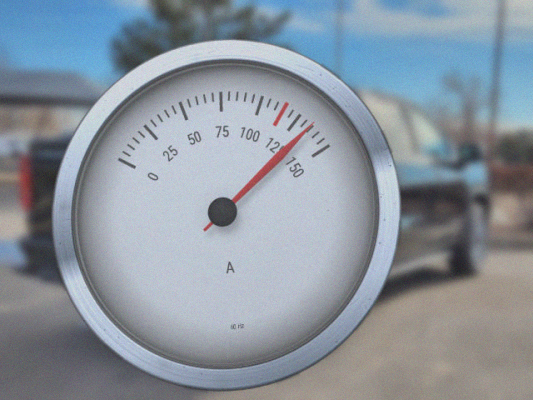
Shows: 135 A
